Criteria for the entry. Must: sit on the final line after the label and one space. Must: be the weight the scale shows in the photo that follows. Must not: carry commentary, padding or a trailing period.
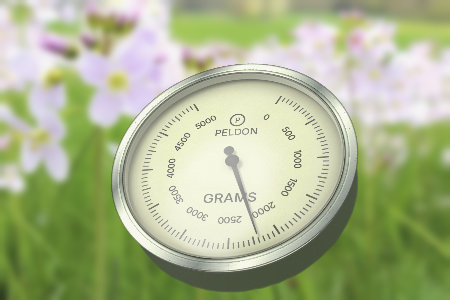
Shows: 2200 g
